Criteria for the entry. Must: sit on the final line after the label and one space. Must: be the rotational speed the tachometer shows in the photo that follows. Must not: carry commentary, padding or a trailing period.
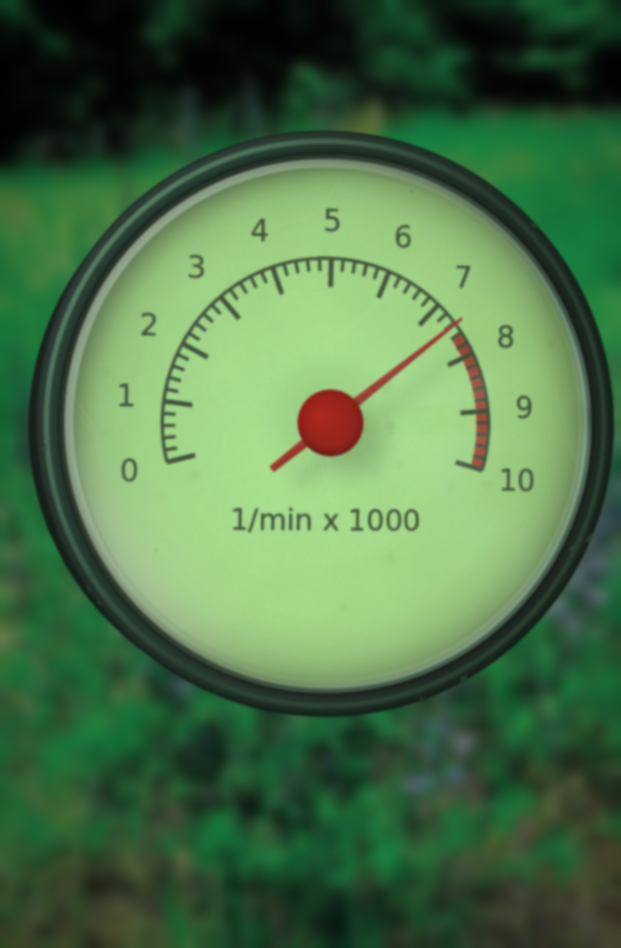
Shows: 7400 rpm
